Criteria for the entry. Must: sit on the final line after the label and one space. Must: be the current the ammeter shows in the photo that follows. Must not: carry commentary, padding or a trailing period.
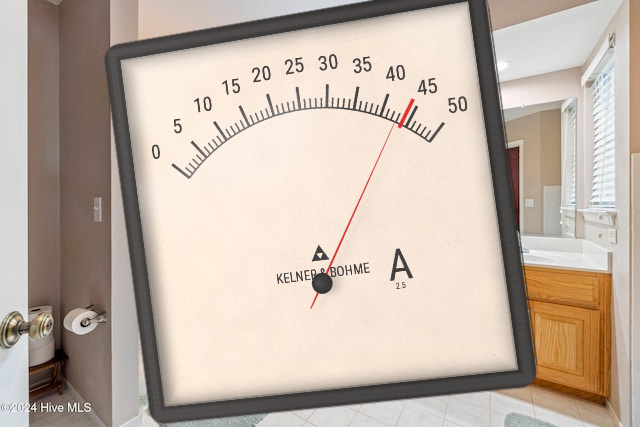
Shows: 43 A
